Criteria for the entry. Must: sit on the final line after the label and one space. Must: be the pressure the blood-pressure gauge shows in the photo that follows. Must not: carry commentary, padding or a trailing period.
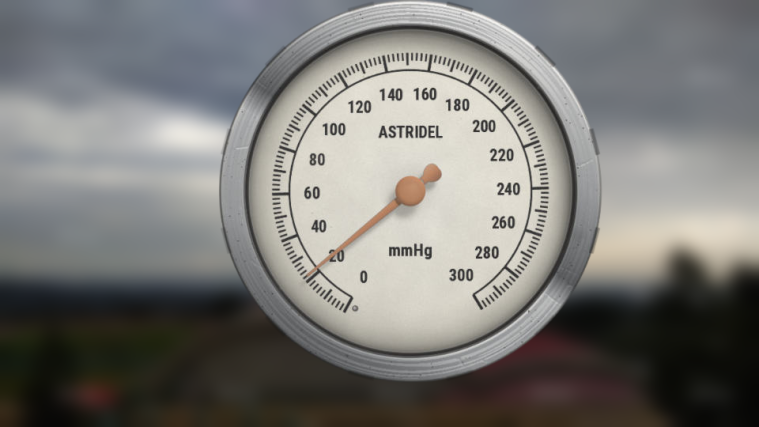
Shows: 22 mmHg
